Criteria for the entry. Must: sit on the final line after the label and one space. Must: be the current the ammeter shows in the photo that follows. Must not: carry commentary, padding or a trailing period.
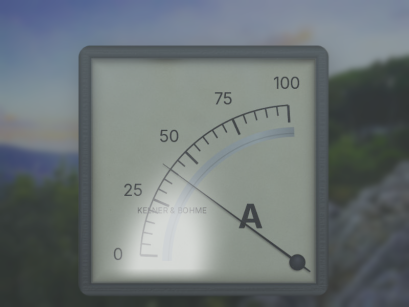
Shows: 40 A
